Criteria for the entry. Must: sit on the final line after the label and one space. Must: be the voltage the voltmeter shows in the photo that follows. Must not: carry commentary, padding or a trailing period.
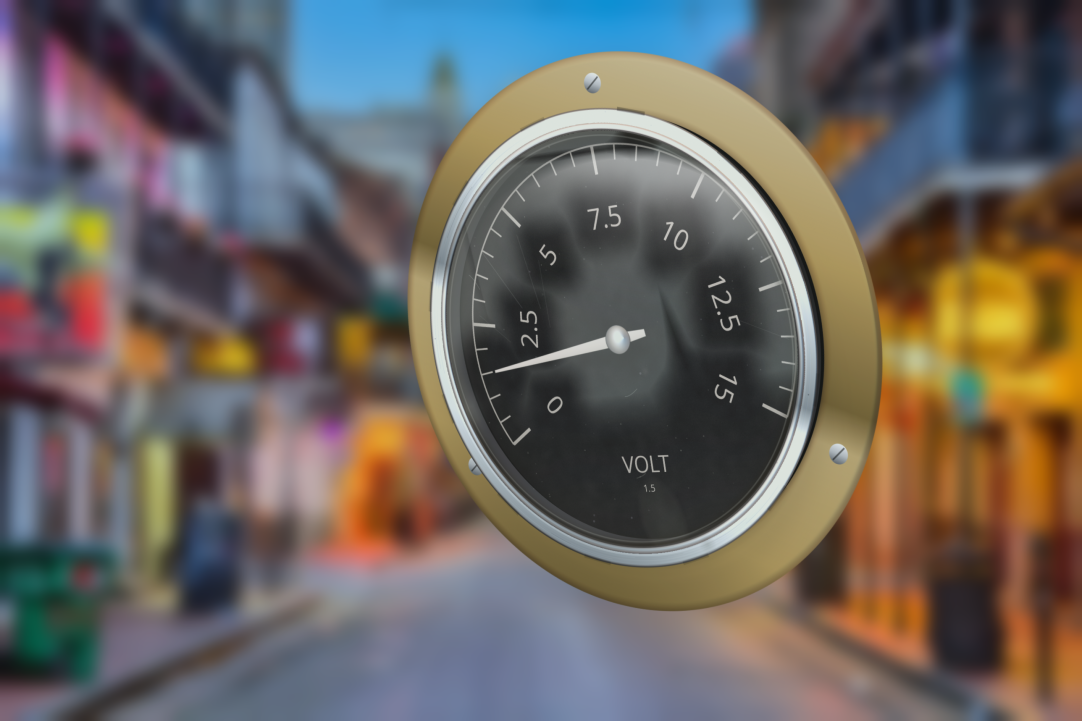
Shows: 1.5 V
